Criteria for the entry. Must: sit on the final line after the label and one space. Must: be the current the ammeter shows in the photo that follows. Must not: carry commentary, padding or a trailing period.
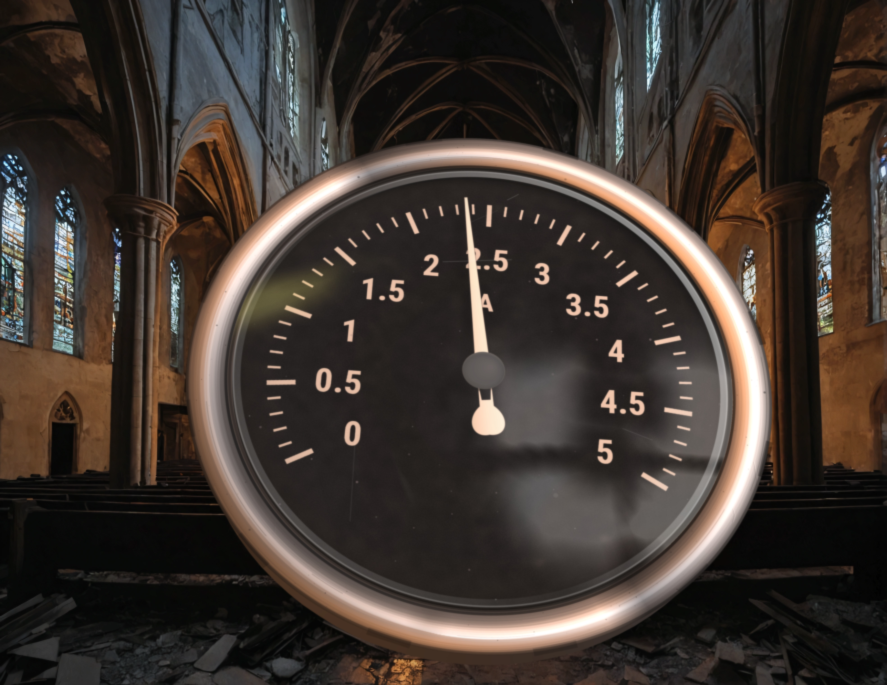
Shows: 2.35 A
